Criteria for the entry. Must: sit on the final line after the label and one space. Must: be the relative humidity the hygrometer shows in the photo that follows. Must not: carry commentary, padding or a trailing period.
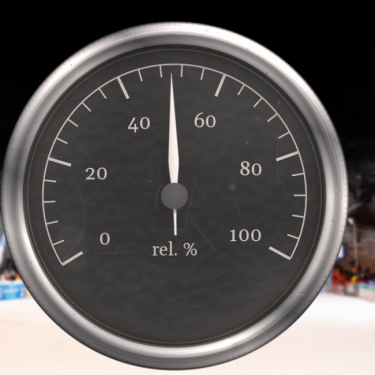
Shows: 50 %
